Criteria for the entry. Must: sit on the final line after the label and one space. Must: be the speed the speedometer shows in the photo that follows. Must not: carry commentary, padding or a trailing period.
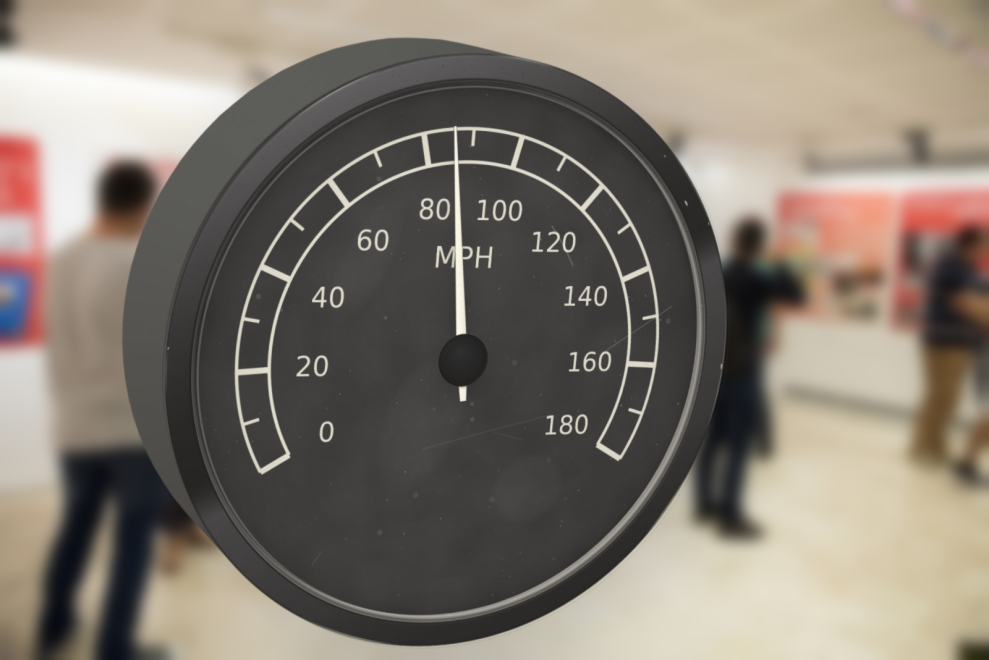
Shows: 85 mph
